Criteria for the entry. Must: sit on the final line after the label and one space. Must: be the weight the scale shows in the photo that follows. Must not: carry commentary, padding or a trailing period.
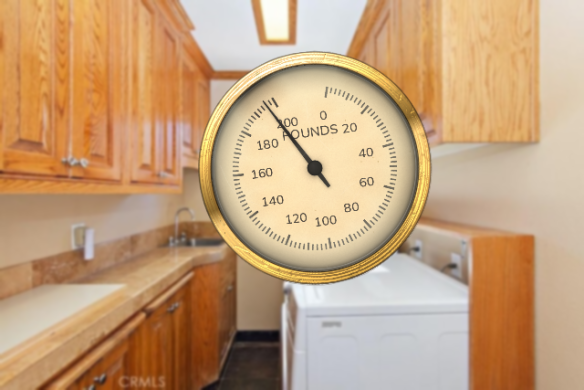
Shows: 196 lb
